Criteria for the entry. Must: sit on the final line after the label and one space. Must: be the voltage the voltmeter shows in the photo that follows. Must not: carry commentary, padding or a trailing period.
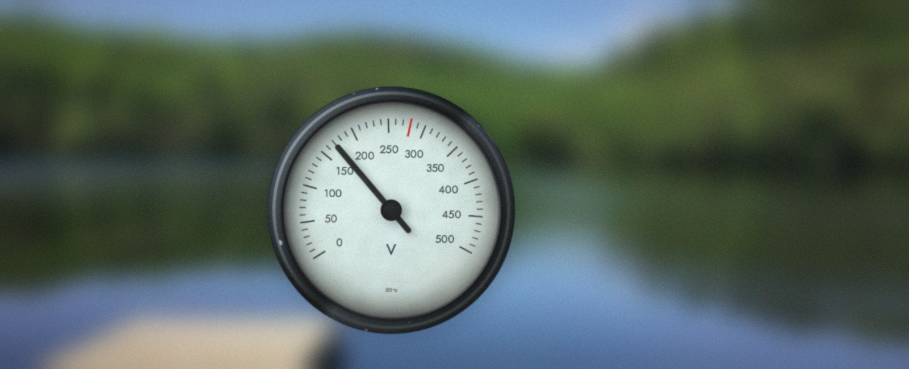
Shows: 170 V
